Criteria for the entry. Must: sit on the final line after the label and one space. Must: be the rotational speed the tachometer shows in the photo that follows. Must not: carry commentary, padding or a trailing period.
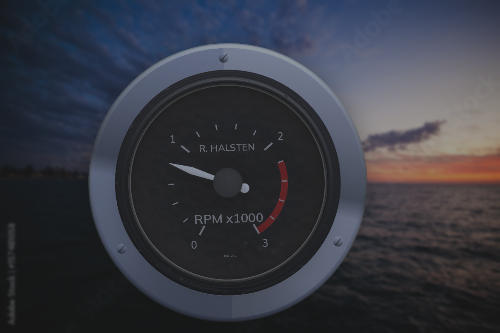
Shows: 800 rpm
